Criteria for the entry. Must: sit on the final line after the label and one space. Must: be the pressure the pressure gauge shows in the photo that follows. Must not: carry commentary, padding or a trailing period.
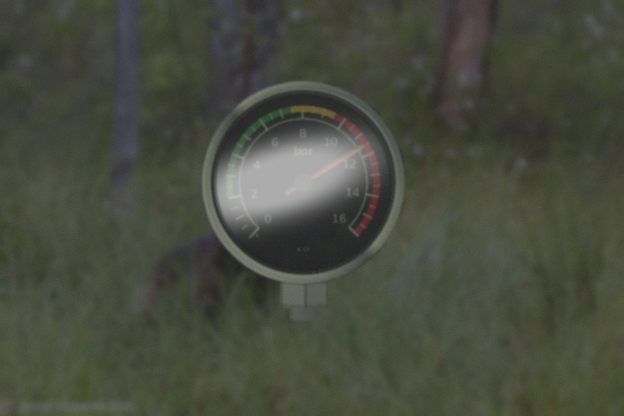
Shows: 11.5 bar
